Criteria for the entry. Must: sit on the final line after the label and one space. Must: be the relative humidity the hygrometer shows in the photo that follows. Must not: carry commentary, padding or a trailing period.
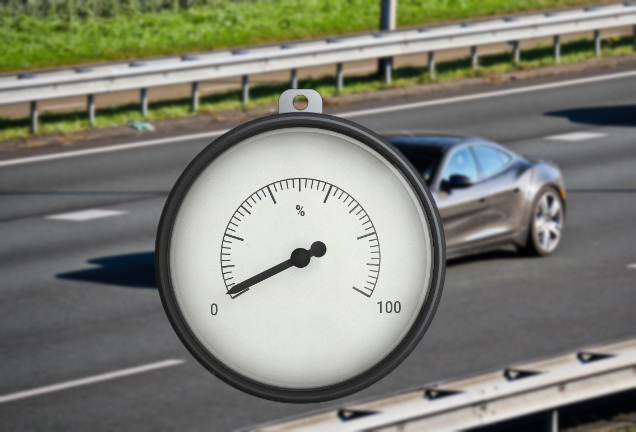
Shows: 2 %
